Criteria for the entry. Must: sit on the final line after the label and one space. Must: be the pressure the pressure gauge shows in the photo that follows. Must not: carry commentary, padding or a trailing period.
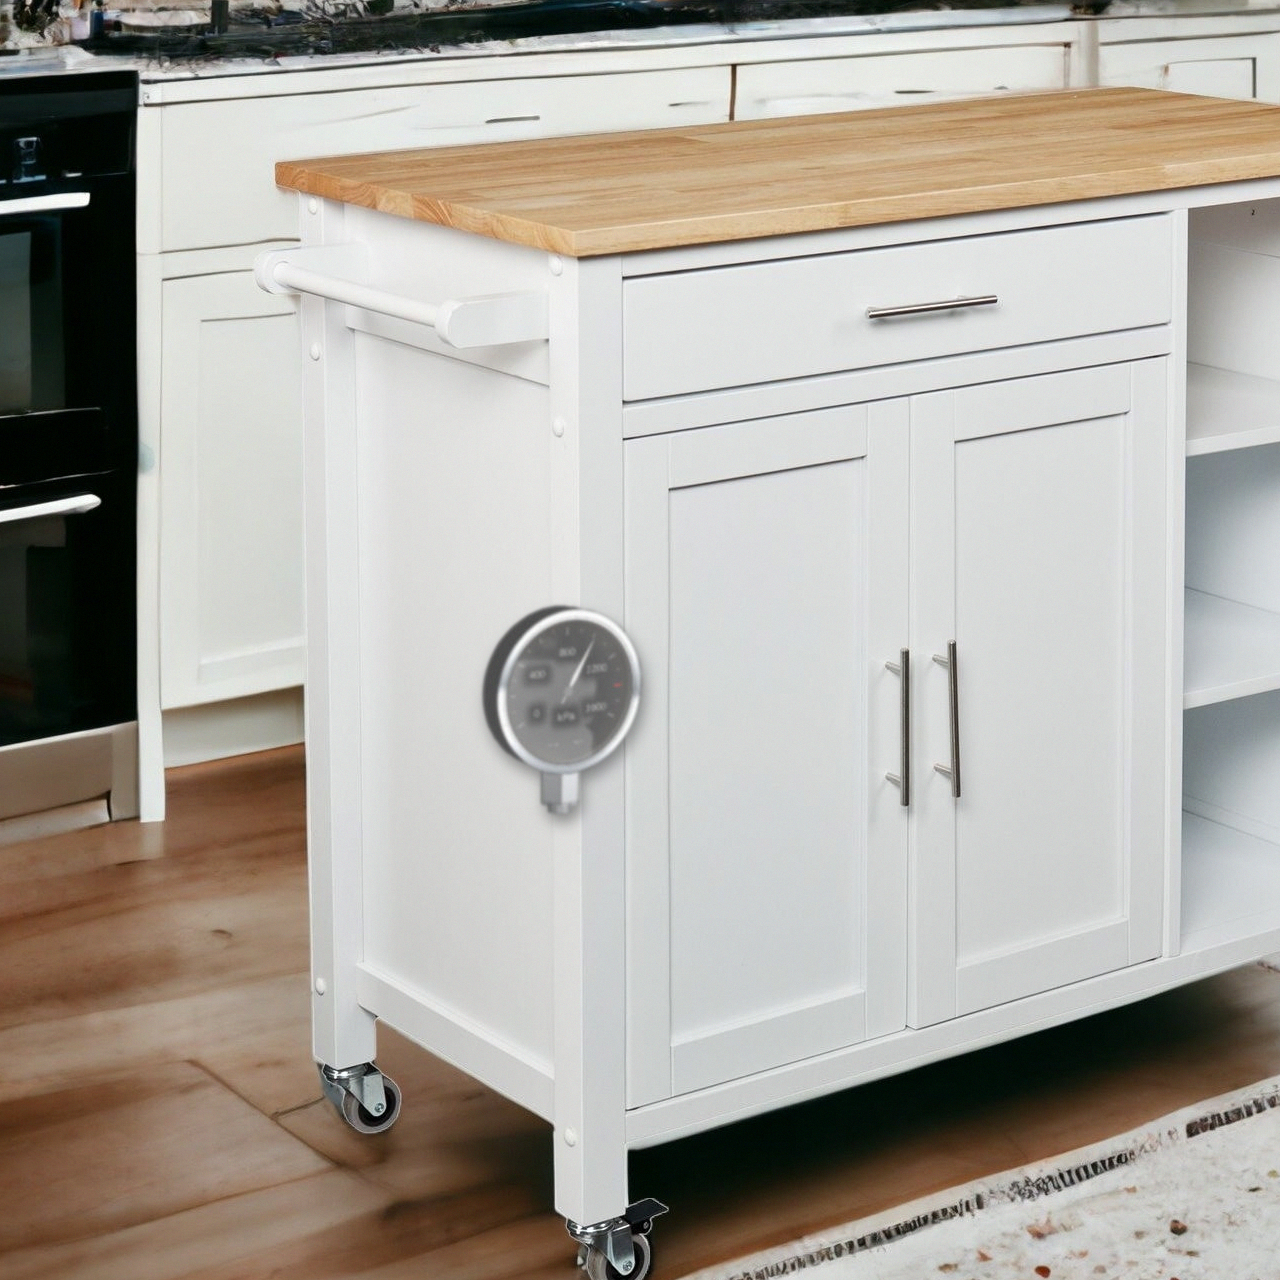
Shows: 1000 kPa
